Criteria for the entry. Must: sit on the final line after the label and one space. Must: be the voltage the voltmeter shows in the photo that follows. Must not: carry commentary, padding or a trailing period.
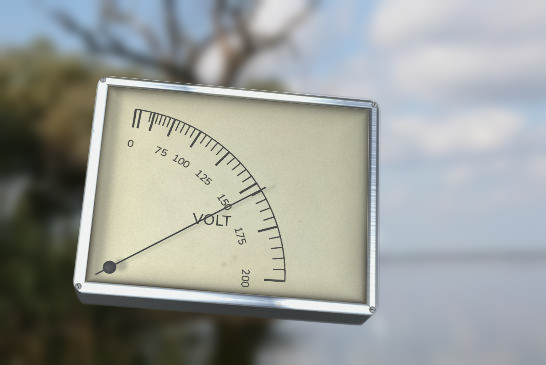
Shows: 155 V
